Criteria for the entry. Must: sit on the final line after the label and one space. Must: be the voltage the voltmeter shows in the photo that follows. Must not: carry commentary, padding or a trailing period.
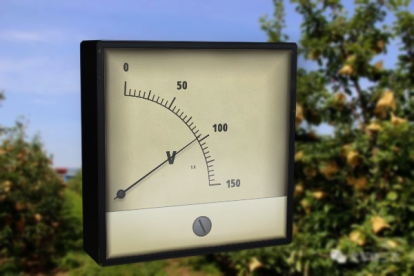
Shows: 95 V
